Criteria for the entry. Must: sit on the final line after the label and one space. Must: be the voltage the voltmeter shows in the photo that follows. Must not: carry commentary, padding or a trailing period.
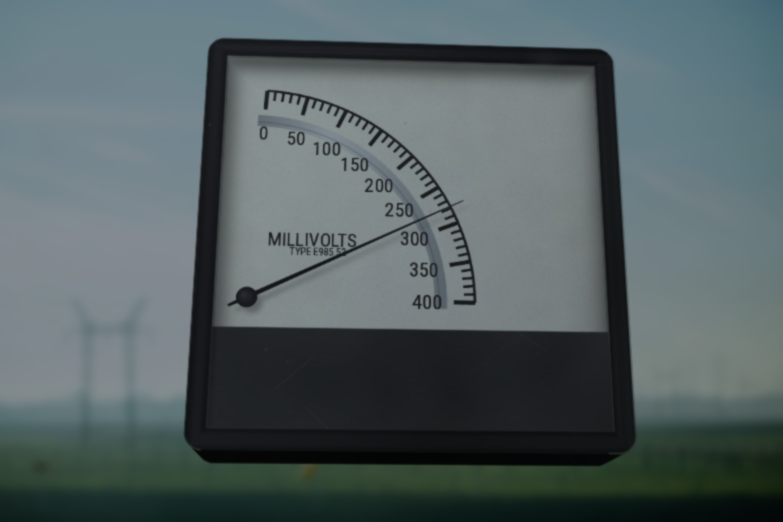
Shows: 280 mV
